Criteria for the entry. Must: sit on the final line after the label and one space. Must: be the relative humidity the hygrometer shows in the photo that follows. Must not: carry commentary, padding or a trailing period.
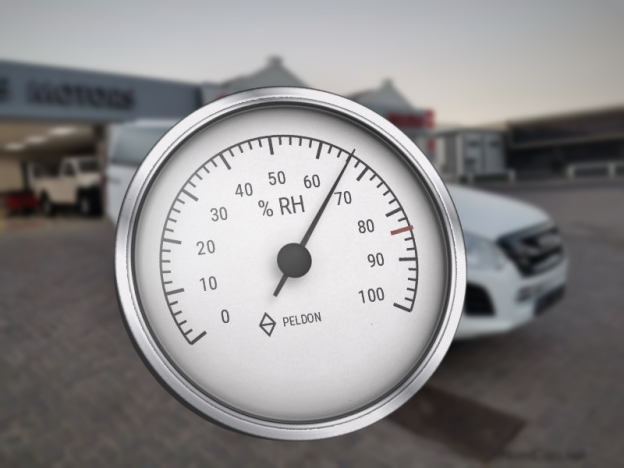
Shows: 66 %
